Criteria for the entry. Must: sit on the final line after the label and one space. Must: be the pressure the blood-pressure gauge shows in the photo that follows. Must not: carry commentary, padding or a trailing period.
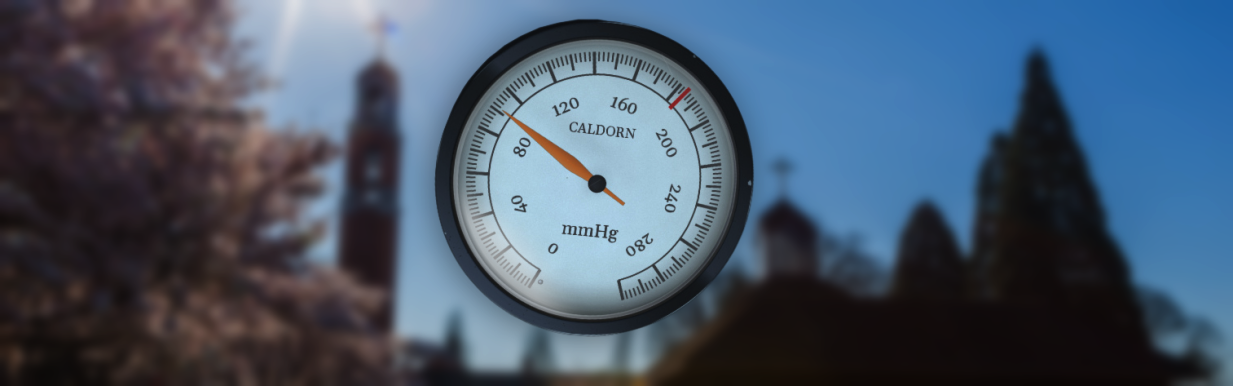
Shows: 92 mmHg
